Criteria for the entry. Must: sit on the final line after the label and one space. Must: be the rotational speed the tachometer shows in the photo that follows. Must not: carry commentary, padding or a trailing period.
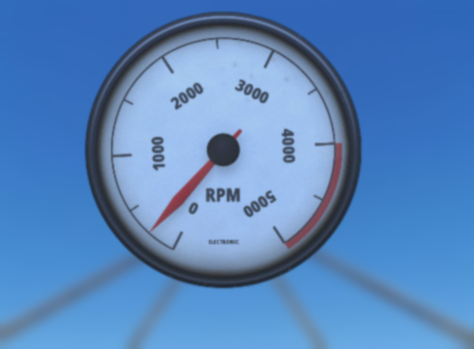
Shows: 250 rpm
